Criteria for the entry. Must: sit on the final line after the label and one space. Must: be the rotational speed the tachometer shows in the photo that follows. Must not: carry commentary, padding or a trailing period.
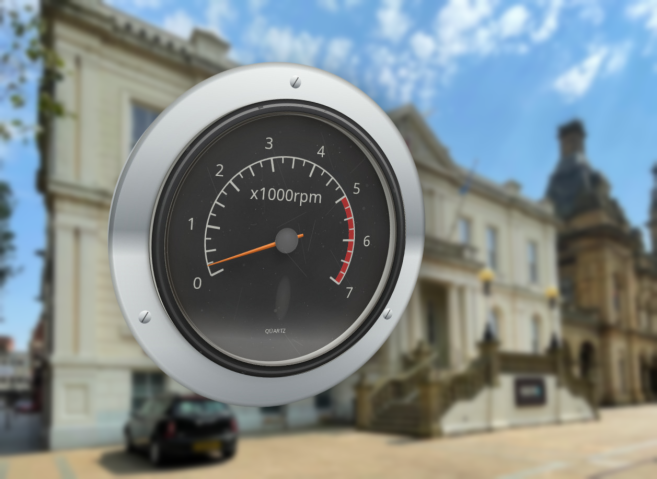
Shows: 250 rpm
